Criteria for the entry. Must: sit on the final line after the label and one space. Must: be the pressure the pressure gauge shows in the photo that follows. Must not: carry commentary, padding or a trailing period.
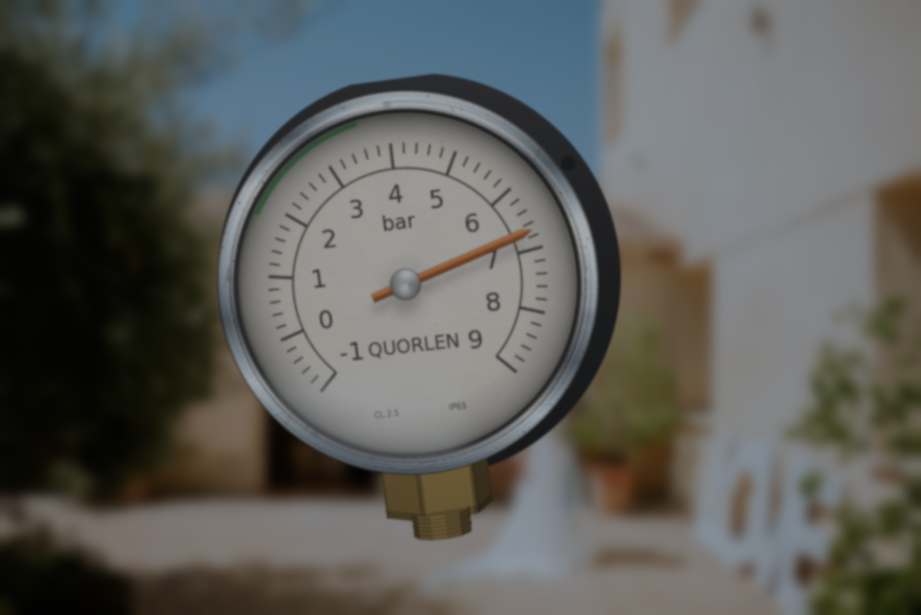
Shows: 6.7 bar
